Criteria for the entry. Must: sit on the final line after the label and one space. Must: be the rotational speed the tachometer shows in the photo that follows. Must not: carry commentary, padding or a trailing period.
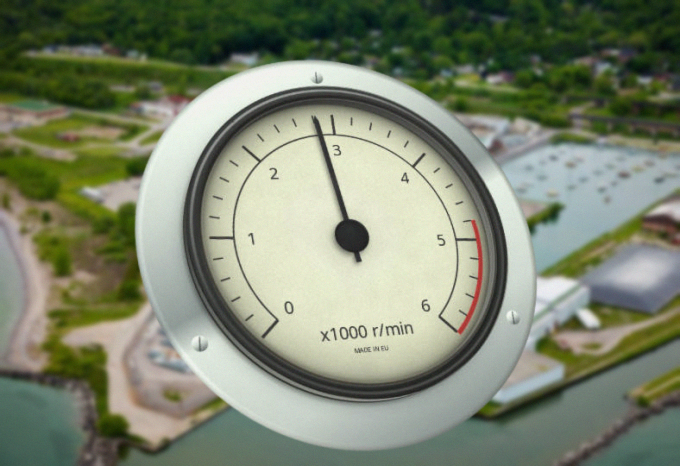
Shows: 2800 rpm
